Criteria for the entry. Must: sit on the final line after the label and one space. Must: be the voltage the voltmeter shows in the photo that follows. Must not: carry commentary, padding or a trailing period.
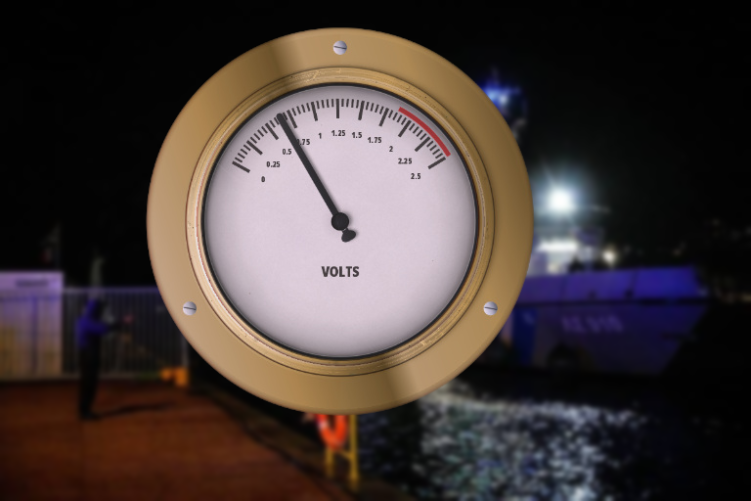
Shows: 0.65 V
